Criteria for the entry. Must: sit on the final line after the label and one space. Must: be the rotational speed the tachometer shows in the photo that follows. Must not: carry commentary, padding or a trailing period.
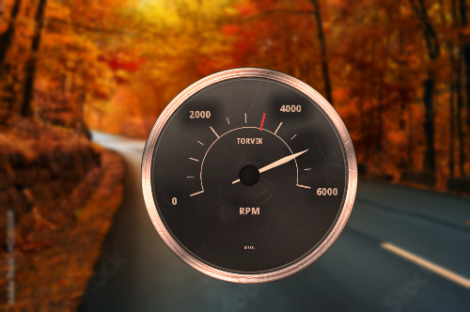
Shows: 5000 rpm
